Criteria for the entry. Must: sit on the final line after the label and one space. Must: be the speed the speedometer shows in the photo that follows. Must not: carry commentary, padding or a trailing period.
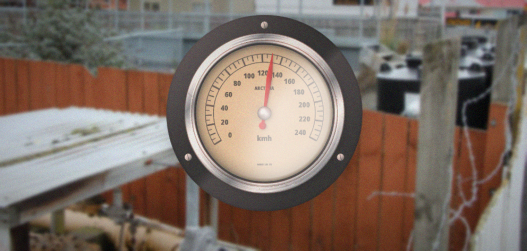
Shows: 130 km/h
